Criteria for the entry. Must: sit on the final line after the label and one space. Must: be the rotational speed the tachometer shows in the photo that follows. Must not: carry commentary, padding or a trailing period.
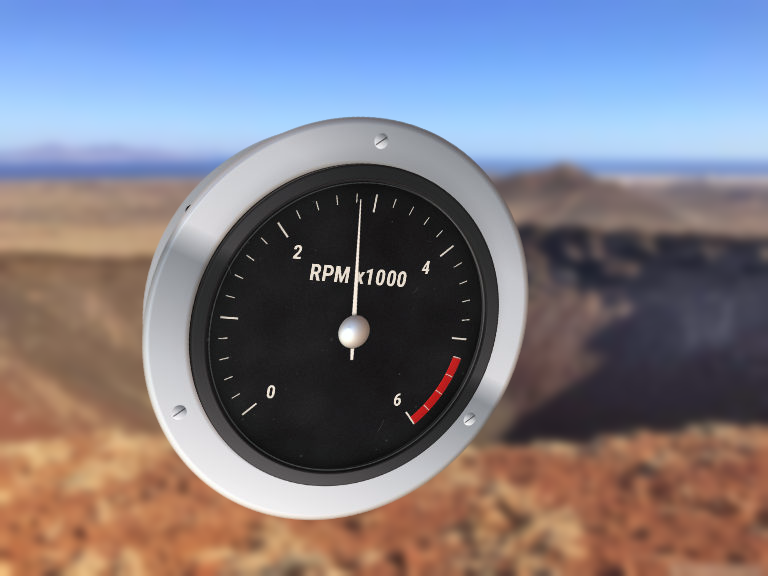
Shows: 2800 rpm
